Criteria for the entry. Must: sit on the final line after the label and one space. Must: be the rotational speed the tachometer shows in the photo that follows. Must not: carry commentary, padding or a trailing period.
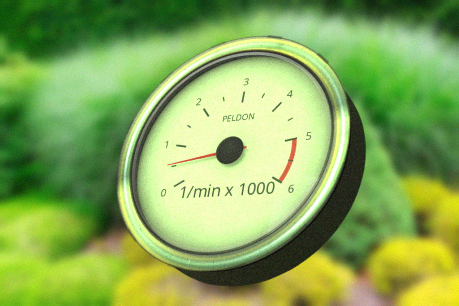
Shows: 500 rpm
